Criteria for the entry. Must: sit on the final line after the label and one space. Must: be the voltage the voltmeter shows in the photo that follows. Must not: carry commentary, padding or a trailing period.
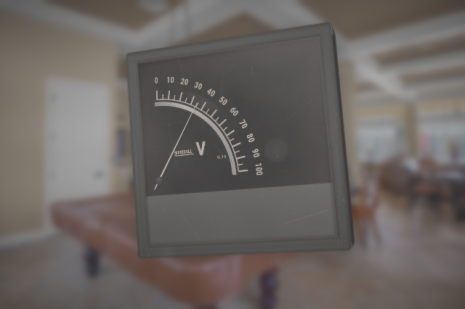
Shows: 35 V
